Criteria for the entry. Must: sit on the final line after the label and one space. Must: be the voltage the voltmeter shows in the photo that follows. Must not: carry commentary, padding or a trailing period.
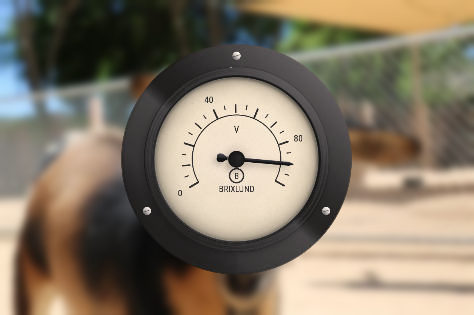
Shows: 90 V
